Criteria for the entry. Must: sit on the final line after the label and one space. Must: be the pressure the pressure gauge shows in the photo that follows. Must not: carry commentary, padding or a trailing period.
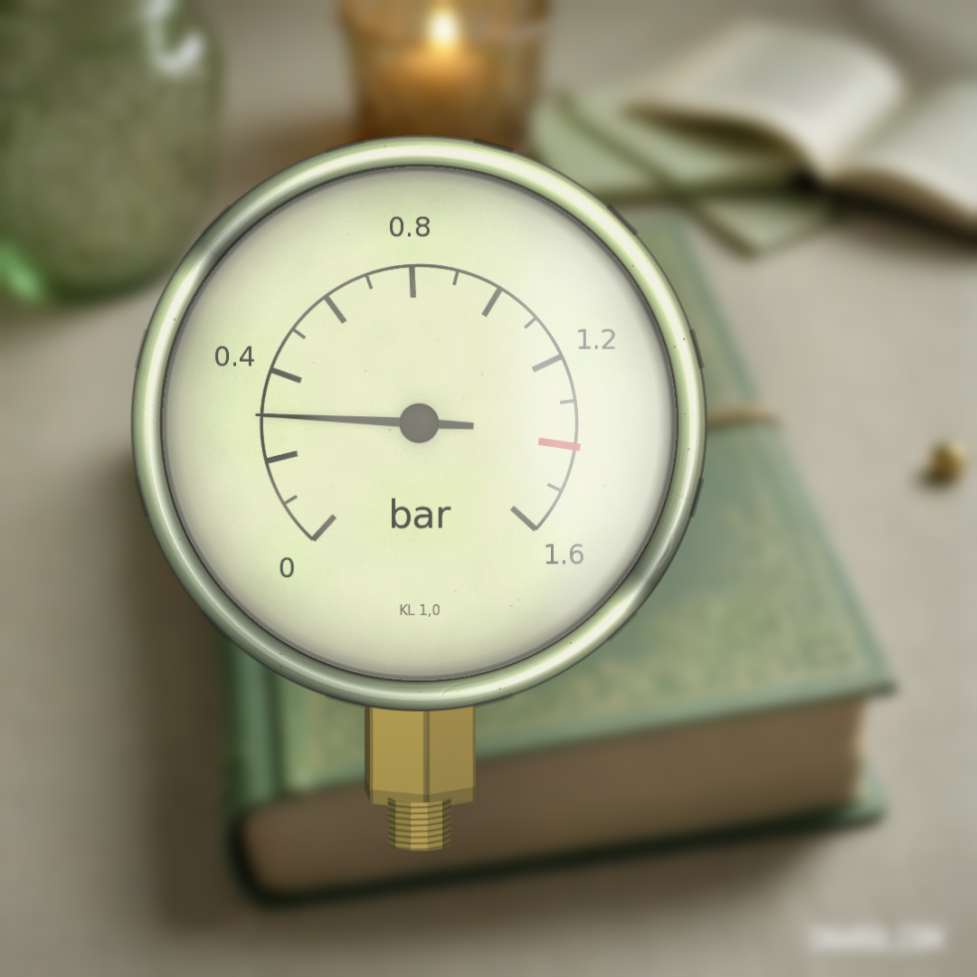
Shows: 0.3 bar
